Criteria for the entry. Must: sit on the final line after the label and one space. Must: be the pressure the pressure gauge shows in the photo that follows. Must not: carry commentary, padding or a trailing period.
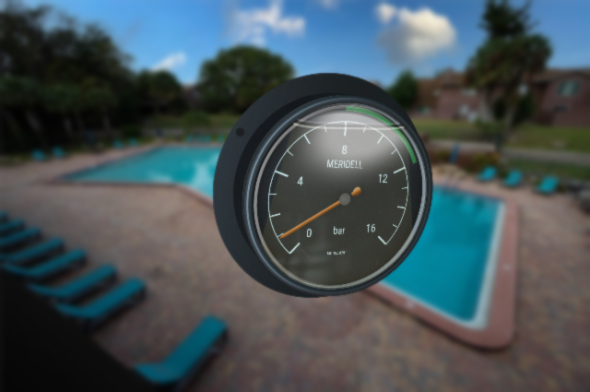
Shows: 1 bar
